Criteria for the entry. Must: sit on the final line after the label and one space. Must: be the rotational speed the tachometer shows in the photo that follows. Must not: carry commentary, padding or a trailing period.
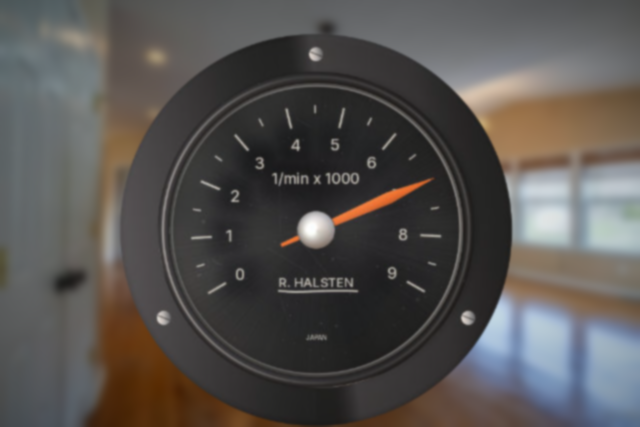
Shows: 7000 rpm
